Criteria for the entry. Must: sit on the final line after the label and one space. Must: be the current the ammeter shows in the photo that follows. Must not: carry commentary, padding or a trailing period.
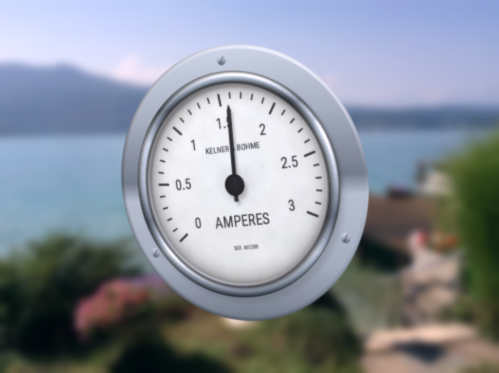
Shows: 1.6 A
